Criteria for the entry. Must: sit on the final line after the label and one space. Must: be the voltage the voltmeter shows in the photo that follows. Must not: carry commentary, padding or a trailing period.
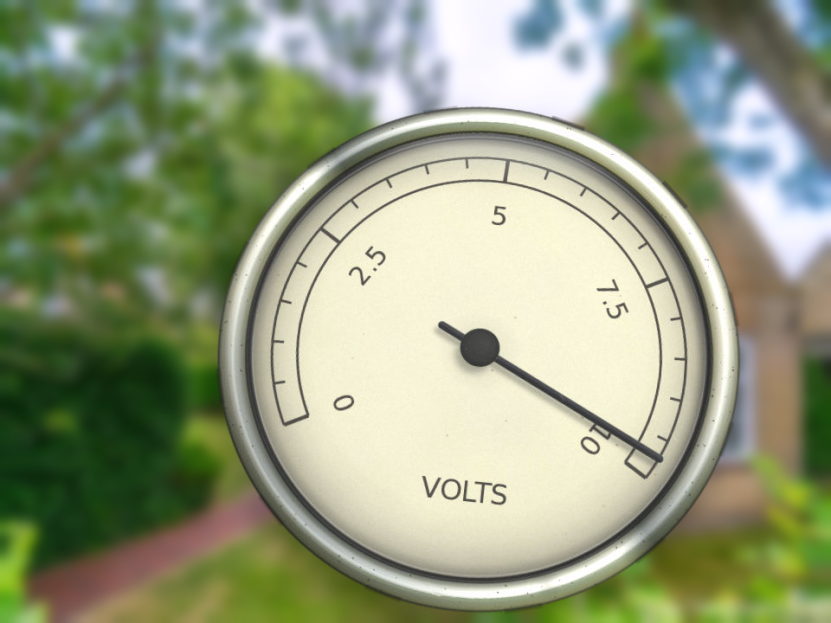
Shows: 9.75 V
